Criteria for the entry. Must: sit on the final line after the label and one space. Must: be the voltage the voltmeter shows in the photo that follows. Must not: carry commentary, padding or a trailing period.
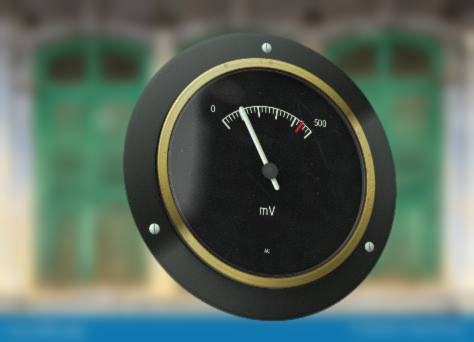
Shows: 100 mV
